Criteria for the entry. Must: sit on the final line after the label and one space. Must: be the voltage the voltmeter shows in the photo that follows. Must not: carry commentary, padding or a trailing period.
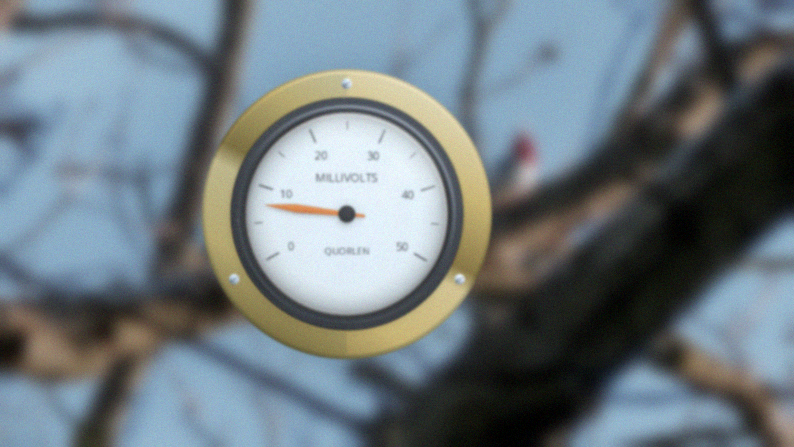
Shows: 7.5 mV
